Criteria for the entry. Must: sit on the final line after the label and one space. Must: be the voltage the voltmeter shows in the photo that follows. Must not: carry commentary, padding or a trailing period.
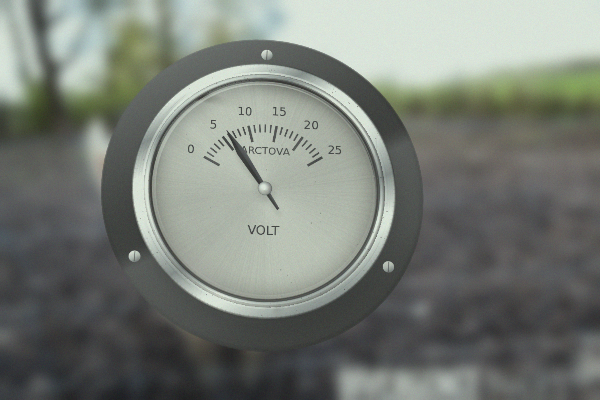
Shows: 6 V
